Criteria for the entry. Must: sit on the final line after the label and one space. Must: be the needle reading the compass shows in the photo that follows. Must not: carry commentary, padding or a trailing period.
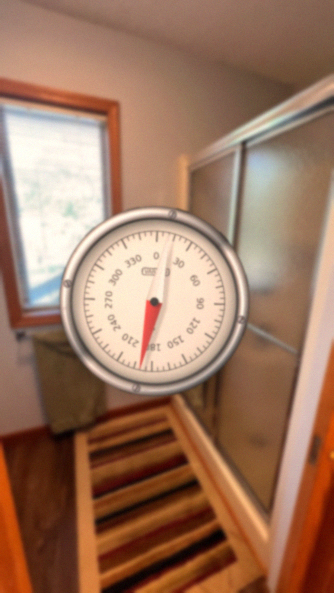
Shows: 190 °
